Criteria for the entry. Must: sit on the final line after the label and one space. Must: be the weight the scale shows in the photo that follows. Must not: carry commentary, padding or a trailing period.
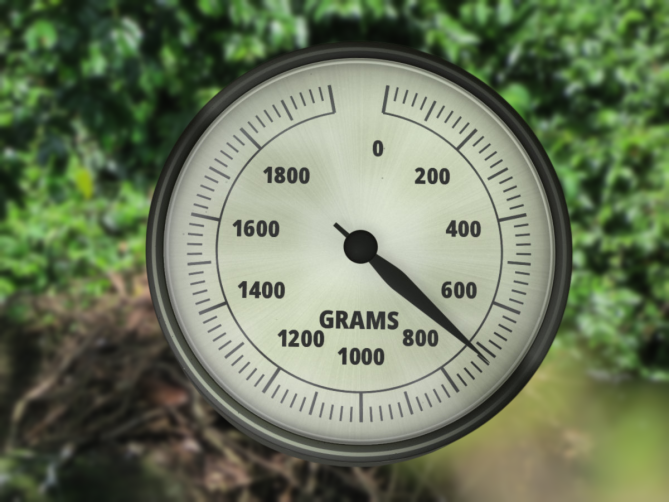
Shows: 720 g
